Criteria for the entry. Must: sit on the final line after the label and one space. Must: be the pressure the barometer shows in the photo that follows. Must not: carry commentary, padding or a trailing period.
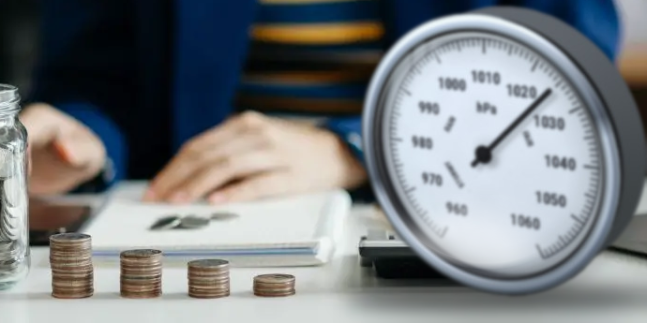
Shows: 1025 hPa
